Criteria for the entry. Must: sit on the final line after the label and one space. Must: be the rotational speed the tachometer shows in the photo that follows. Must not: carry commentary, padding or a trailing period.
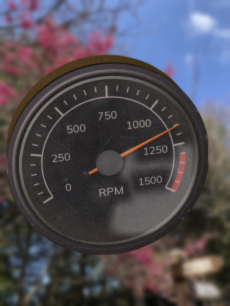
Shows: 1150 rpm
